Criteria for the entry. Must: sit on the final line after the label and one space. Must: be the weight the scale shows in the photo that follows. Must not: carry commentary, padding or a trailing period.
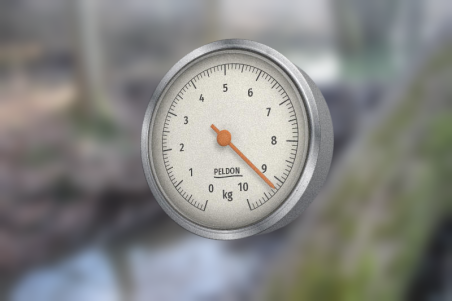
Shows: 9.2 kg
